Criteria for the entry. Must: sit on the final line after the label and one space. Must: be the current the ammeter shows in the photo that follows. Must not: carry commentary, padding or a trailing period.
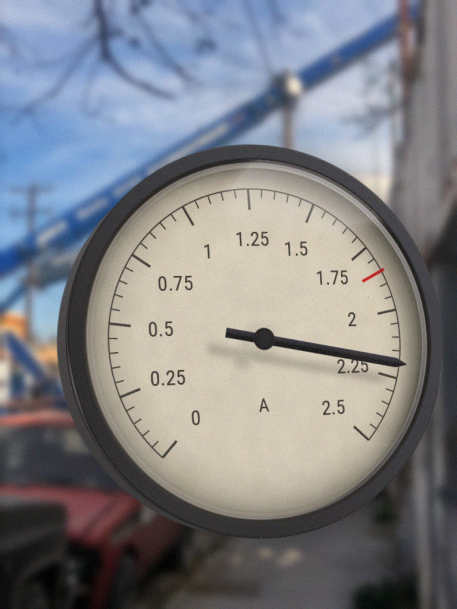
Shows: 2.2 A
